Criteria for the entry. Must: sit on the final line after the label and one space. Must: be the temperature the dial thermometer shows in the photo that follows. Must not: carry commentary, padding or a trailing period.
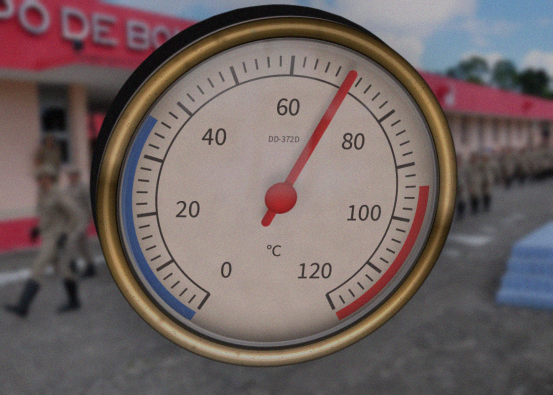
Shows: 70 °C
